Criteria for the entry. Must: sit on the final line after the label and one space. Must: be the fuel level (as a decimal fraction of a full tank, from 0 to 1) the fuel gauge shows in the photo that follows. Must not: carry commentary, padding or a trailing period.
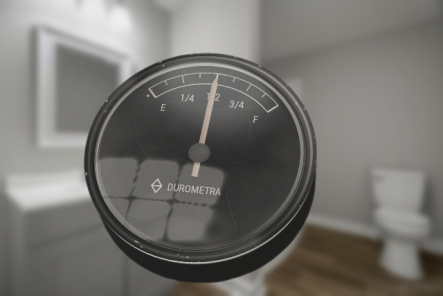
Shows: 0.5
